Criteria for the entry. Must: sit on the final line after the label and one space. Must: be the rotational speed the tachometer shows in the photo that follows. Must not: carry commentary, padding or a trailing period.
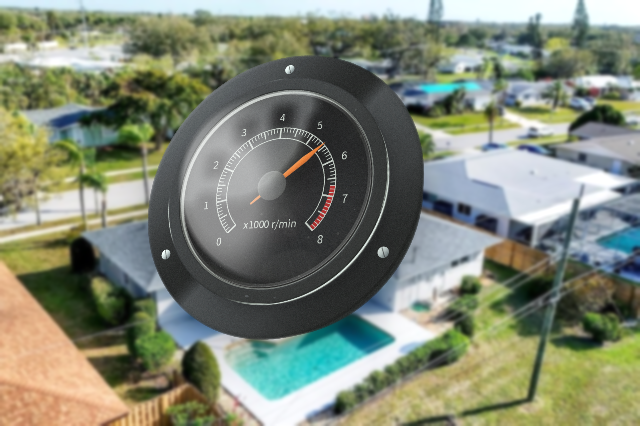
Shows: 5500 rpm
